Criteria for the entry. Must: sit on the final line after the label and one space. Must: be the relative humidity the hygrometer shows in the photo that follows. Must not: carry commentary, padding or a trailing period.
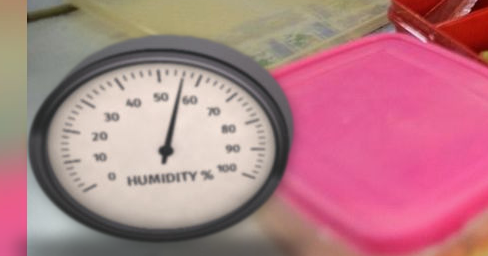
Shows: 56 %
